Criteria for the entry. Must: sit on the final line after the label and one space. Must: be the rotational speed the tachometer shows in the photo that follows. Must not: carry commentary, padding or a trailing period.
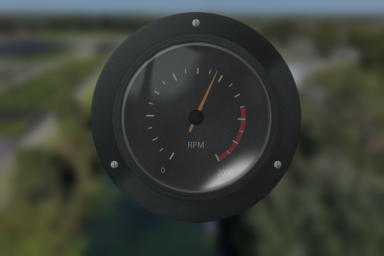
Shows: 1150 rpm
